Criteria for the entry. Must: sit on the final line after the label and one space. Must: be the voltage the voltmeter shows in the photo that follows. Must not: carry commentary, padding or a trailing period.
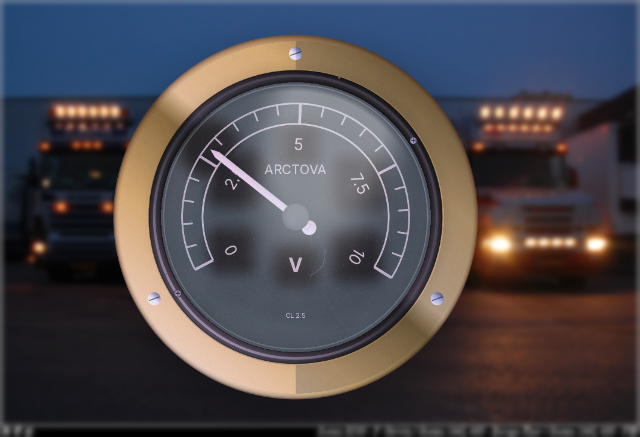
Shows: 2.75 V
